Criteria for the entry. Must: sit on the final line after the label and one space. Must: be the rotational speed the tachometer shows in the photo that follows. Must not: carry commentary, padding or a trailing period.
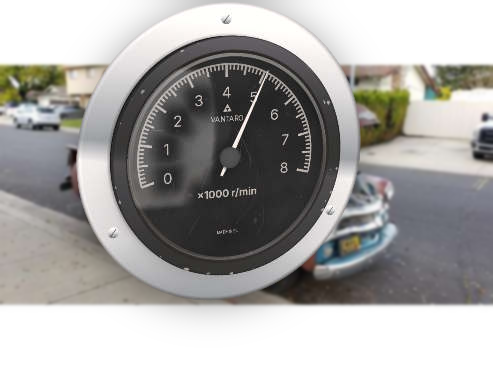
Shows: 5000 rpm
